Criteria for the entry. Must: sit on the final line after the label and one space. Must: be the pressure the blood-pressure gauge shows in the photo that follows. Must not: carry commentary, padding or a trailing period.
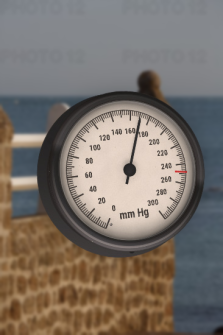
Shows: 170 mmHg
